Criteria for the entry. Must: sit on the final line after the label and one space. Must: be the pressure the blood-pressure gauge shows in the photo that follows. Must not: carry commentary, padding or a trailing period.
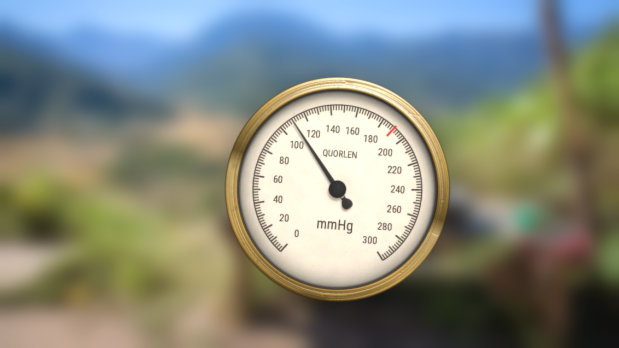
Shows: 110 mmHg
